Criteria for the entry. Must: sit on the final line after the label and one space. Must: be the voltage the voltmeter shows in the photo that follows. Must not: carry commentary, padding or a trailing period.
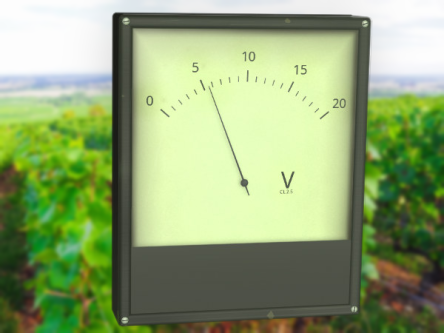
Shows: 5.5 V
